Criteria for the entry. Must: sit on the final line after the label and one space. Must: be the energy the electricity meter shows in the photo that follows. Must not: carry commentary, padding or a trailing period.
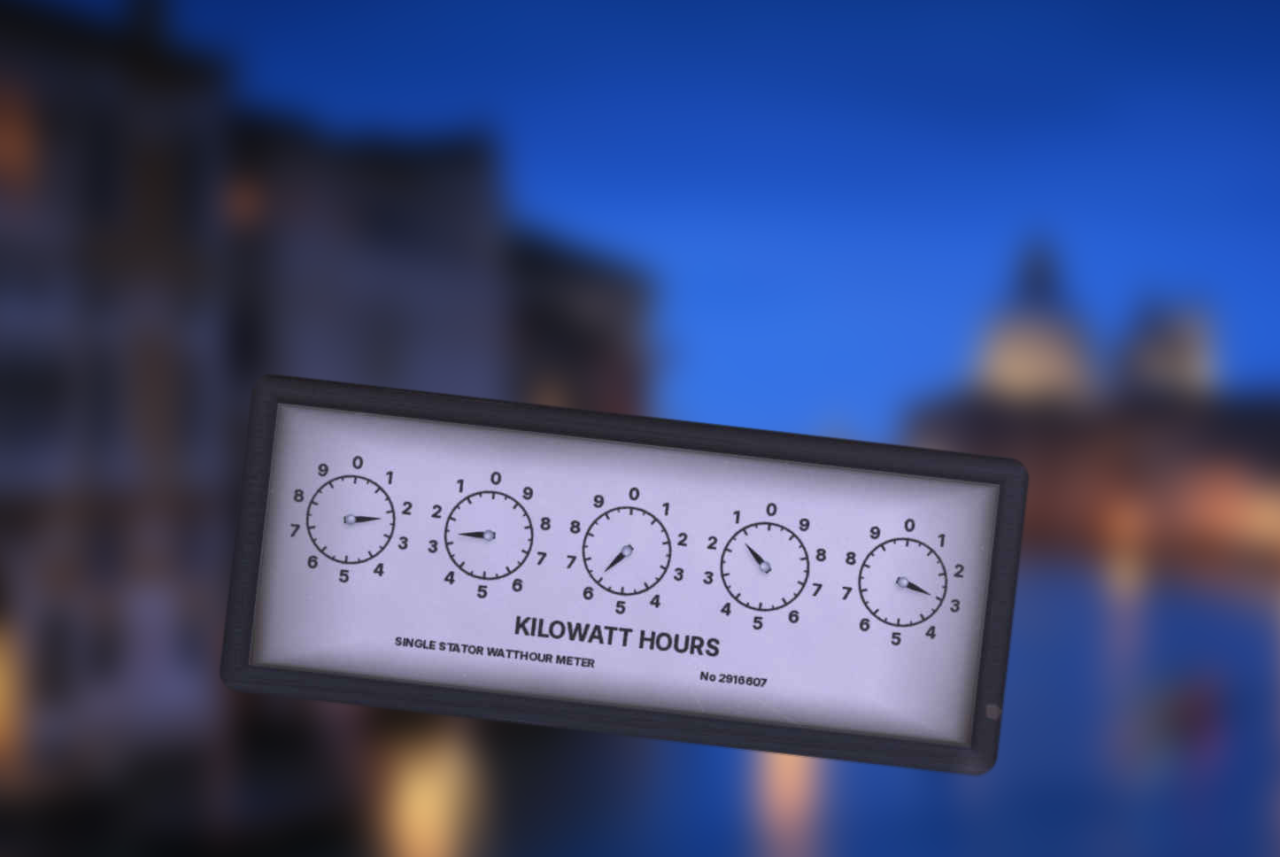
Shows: 22613 kWh
